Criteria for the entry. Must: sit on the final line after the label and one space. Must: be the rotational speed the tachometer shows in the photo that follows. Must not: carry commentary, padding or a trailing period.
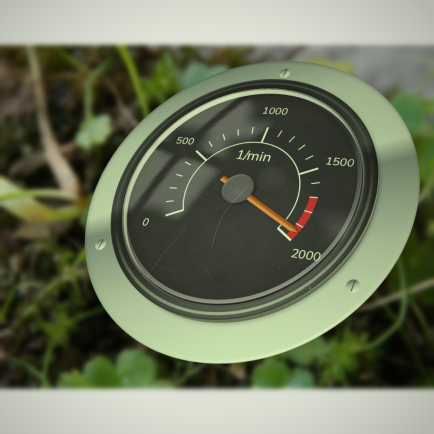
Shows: 1950 rpm
